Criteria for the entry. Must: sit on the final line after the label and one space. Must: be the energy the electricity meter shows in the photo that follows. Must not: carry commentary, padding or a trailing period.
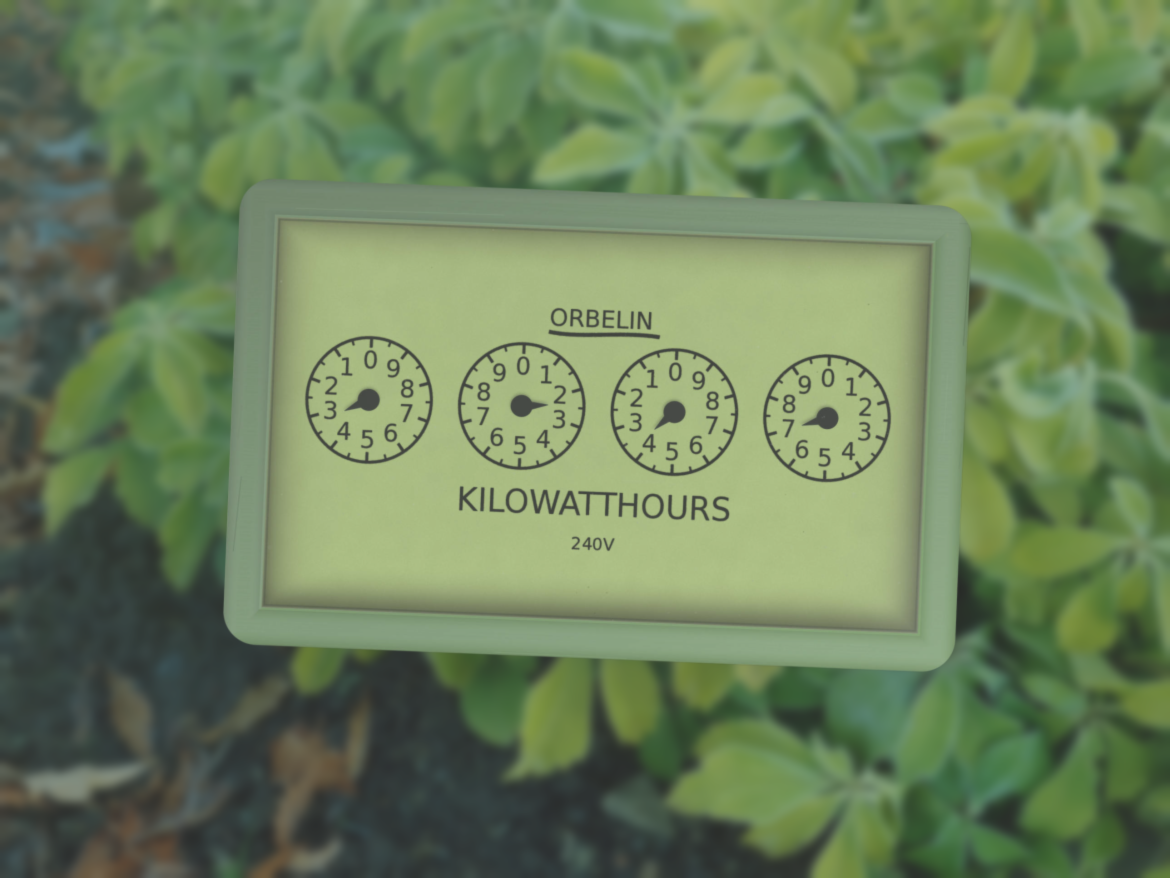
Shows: 3237 kWh
